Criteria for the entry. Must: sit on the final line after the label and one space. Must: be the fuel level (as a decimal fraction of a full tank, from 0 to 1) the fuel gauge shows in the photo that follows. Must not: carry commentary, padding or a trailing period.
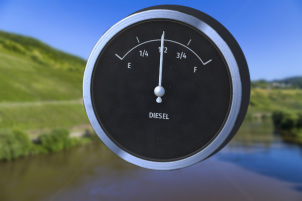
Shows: 0.5
